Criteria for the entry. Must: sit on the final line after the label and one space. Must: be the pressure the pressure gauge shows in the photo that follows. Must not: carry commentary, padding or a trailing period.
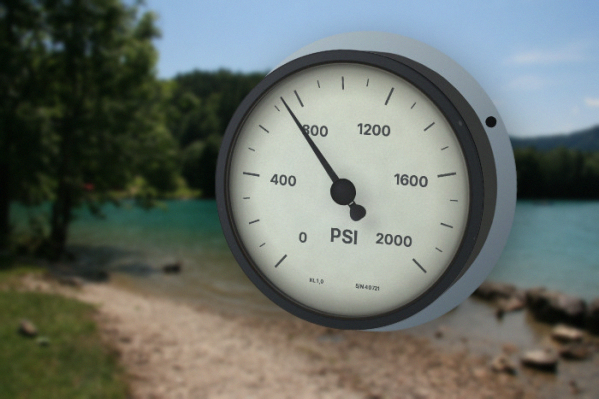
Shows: 750 psi
